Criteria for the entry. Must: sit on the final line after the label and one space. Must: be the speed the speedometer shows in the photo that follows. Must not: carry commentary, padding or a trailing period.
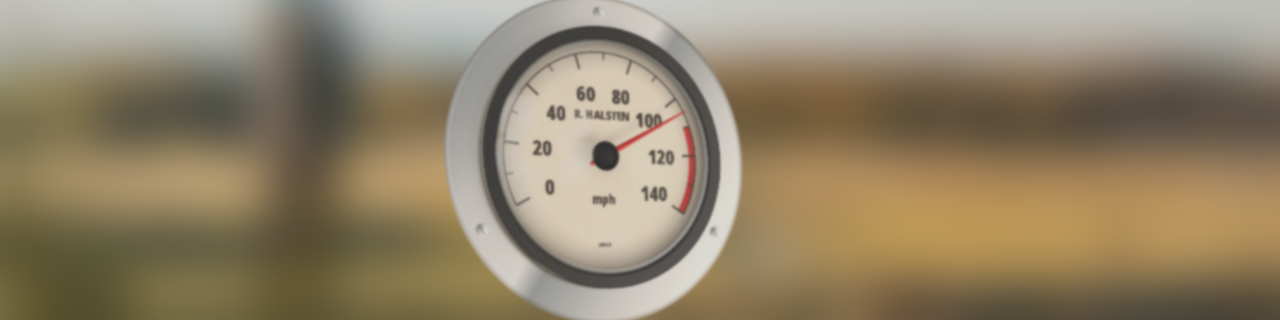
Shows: 105 mph
